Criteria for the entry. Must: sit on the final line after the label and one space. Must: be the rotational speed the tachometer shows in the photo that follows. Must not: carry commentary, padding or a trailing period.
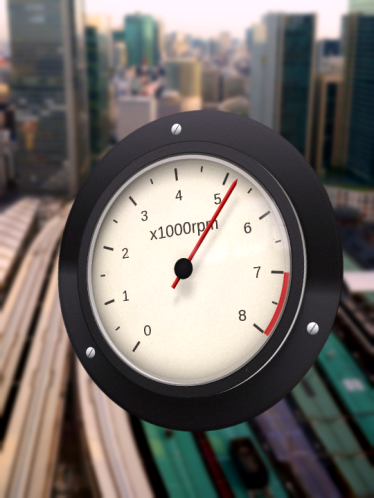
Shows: 5250 rpm
